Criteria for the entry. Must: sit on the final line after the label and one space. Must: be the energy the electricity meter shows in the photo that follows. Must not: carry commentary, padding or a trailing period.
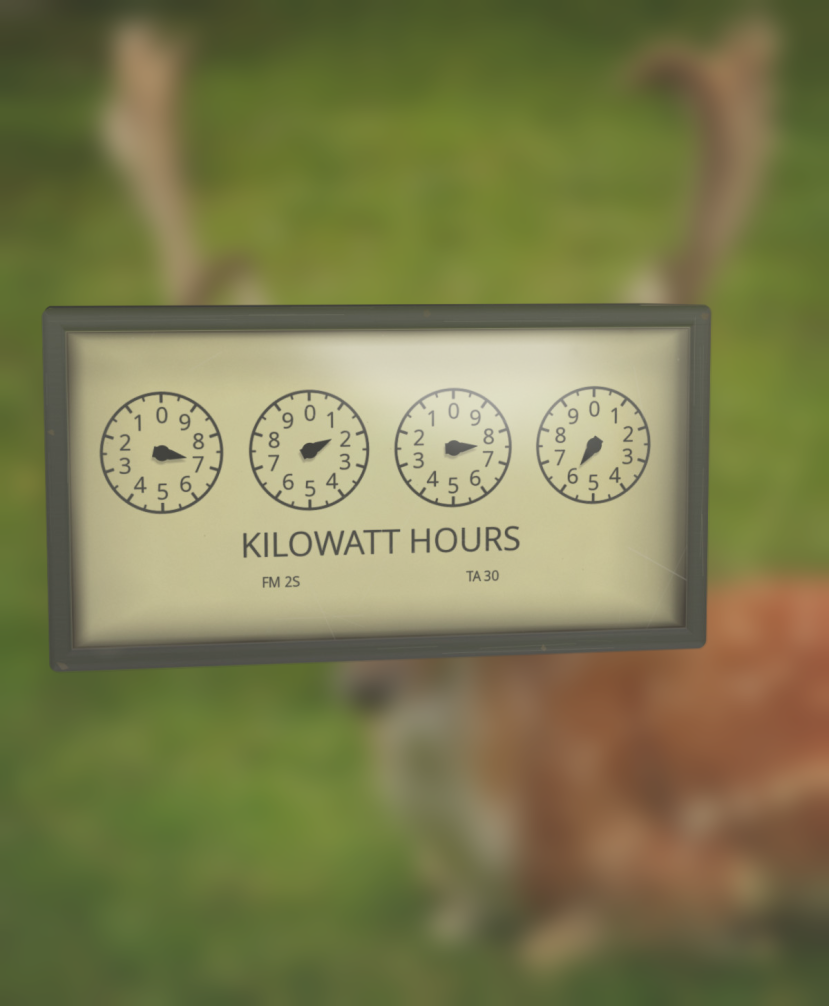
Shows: 7176 kWh
